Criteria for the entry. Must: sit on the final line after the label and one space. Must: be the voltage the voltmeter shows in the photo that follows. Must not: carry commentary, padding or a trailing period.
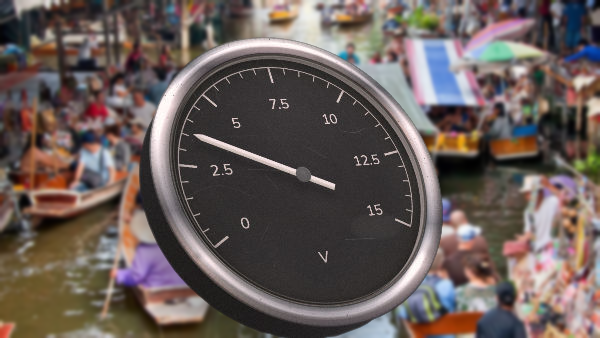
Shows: 3.5 V
